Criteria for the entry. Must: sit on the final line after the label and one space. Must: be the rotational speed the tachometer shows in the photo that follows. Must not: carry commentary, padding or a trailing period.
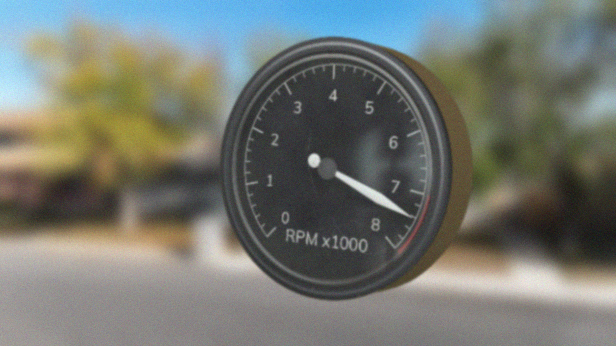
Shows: 7400 rpm
